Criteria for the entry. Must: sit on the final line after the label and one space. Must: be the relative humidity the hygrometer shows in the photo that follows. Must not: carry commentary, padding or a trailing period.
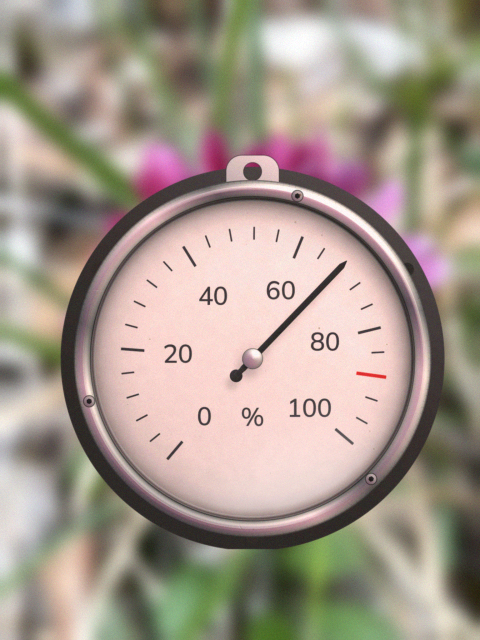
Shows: 68 %
